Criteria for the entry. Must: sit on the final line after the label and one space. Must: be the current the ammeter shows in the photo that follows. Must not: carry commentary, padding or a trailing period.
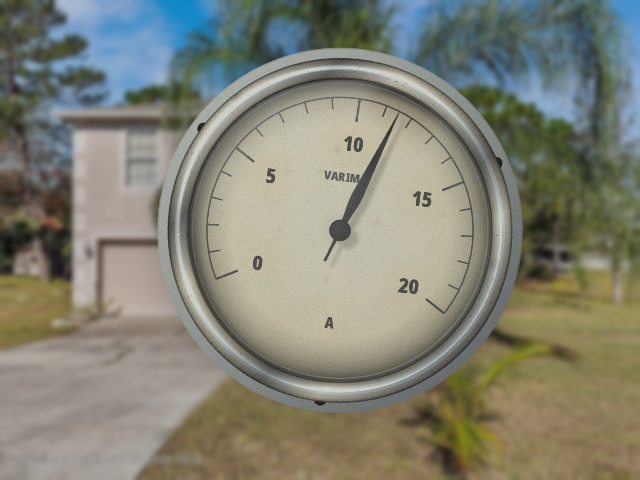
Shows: 11.5 A
